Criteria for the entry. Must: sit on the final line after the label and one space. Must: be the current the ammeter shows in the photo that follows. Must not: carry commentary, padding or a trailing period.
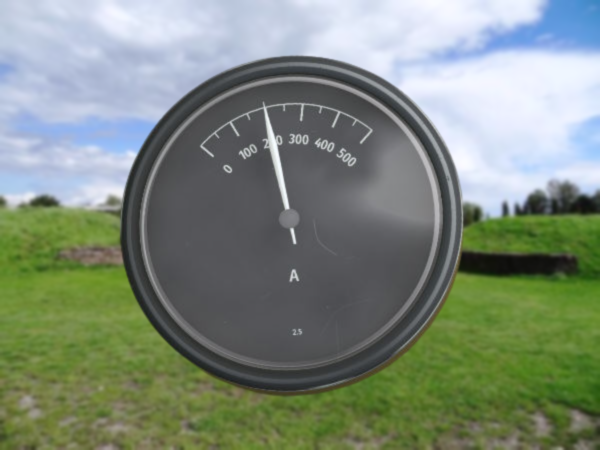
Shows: 200 A
